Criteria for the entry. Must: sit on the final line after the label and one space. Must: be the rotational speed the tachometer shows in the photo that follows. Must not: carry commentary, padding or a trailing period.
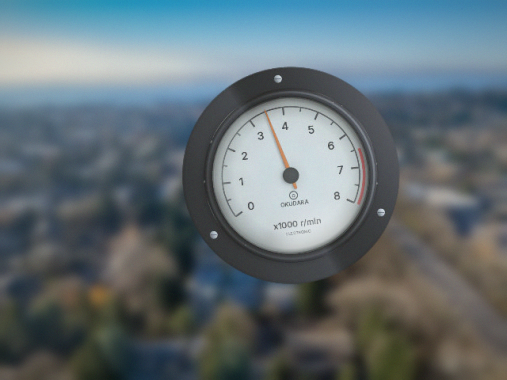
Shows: 3500 rpm
